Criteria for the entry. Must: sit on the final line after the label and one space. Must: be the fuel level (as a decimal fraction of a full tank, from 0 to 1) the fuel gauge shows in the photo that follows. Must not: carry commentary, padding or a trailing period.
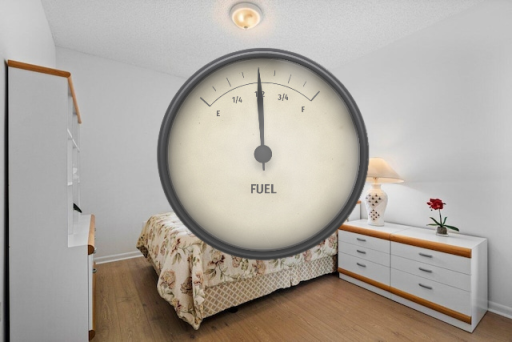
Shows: 0.5
